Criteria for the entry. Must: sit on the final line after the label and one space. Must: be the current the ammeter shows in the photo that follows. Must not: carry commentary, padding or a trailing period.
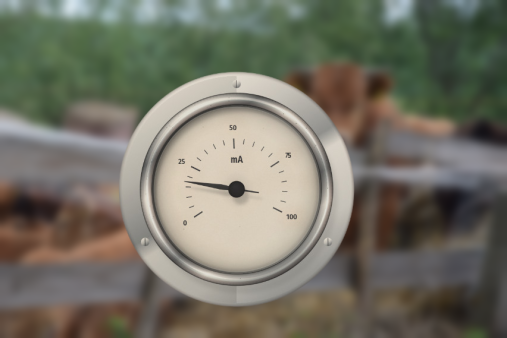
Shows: 17.5 mA
